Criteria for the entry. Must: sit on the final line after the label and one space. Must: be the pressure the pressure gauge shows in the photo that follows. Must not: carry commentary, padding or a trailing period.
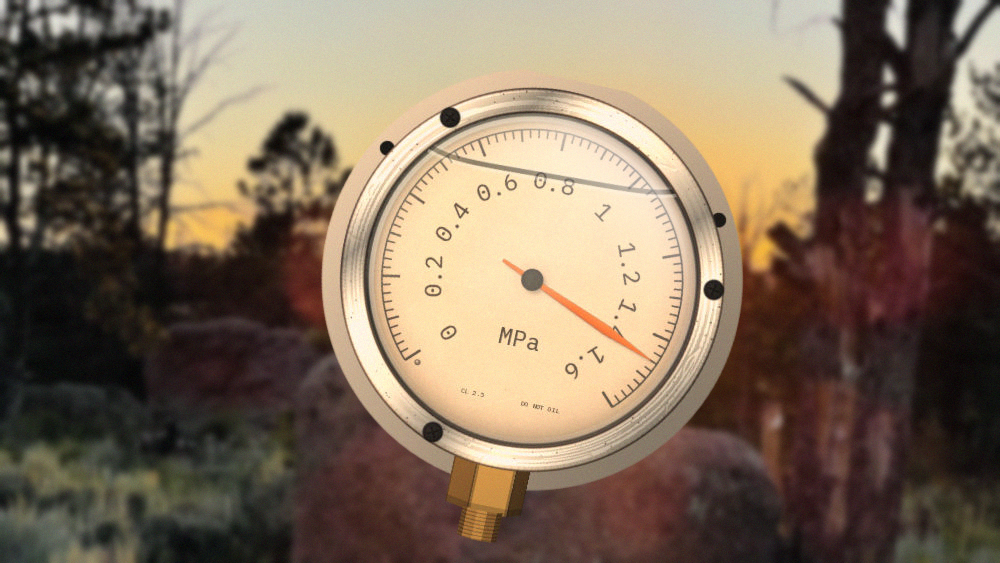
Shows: 1.46 MPa
